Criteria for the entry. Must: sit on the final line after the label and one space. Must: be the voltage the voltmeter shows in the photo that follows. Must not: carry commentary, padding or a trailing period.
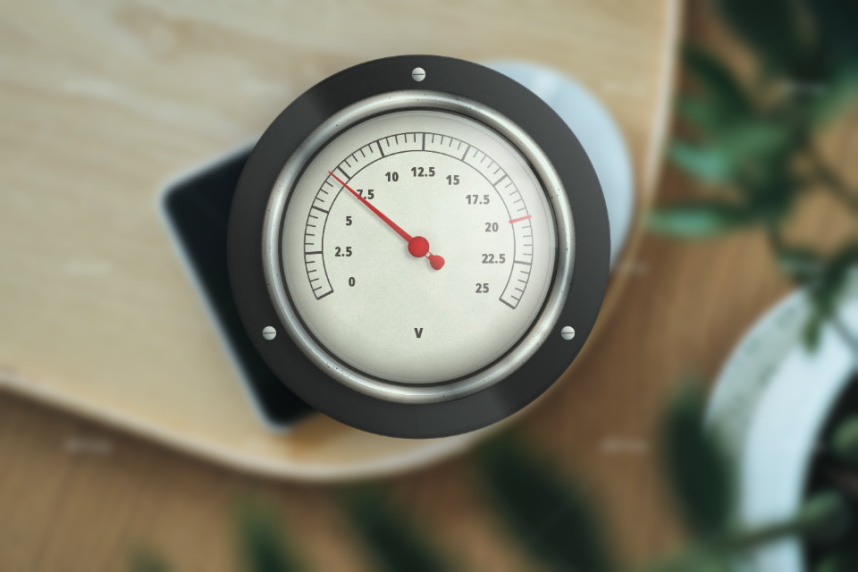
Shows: 7 V
